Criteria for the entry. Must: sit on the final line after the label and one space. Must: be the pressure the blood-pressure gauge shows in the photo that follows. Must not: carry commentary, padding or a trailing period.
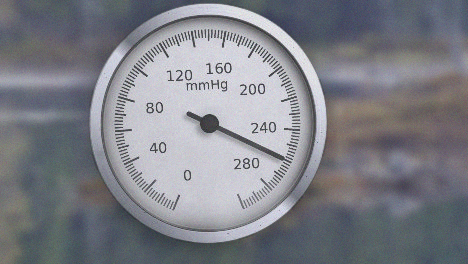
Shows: 260 mmHg
